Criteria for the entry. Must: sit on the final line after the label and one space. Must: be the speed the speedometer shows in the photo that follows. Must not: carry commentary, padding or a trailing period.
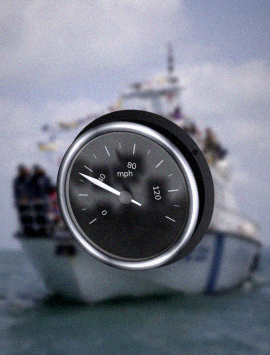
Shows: 35 mph
